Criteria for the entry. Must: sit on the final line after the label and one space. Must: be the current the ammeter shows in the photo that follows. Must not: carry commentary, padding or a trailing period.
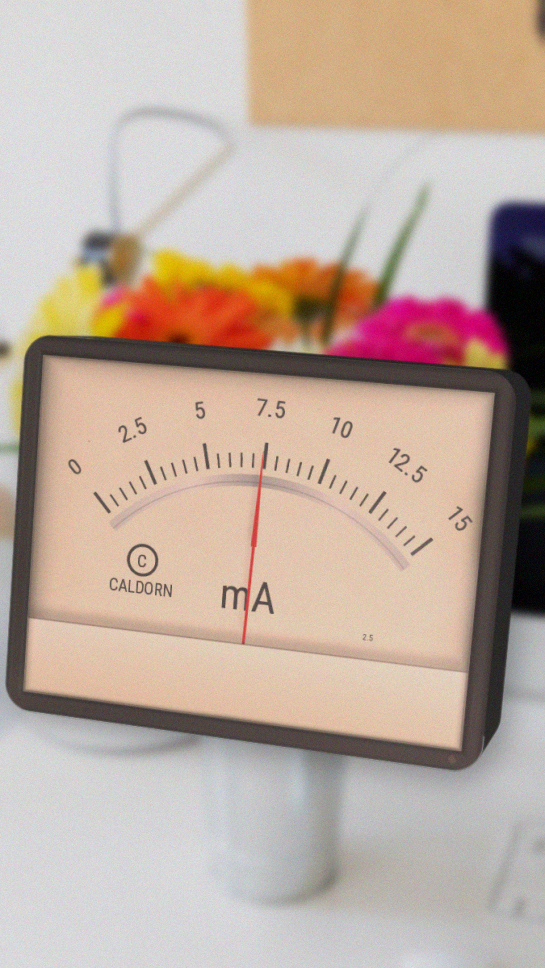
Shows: 7.5 mA
